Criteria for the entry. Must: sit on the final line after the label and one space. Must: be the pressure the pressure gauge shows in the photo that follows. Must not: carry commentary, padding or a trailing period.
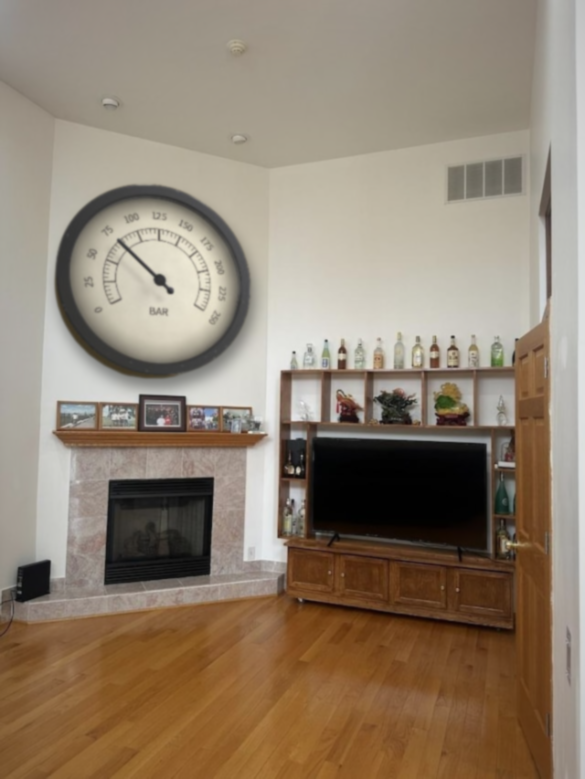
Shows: 75 bar
